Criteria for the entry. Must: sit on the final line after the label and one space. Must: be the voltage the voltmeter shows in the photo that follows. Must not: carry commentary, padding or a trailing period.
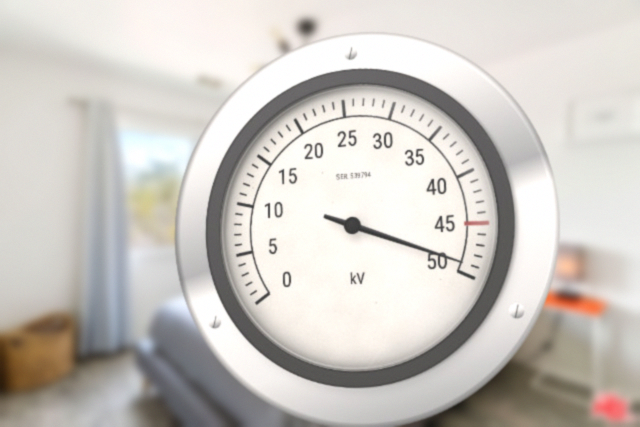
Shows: 49 kV
